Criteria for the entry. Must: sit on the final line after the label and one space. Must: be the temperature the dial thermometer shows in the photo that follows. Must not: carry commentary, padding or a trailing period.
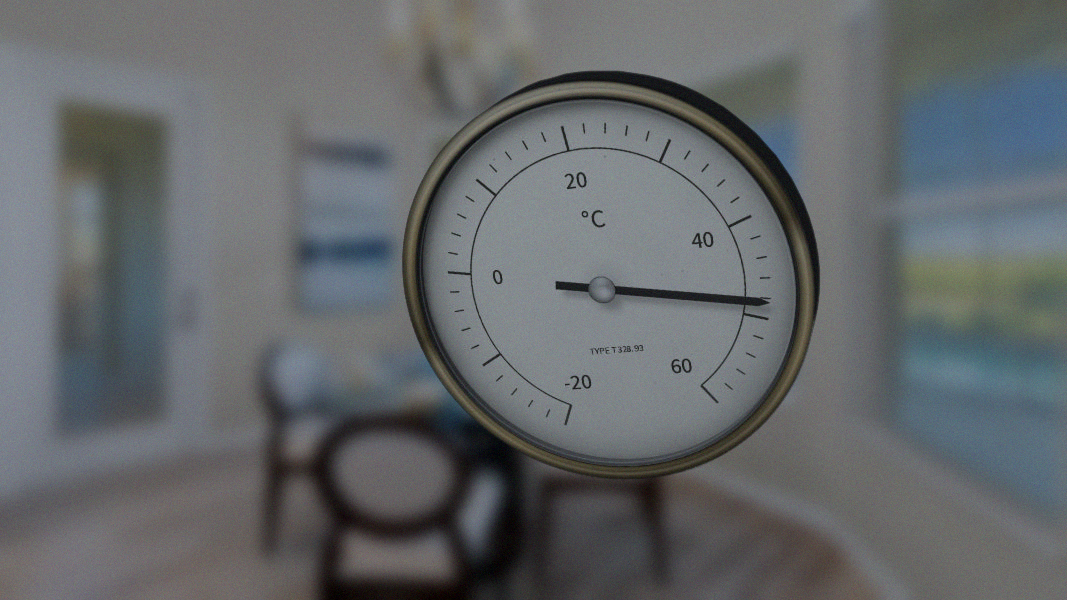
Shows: 48 °C
